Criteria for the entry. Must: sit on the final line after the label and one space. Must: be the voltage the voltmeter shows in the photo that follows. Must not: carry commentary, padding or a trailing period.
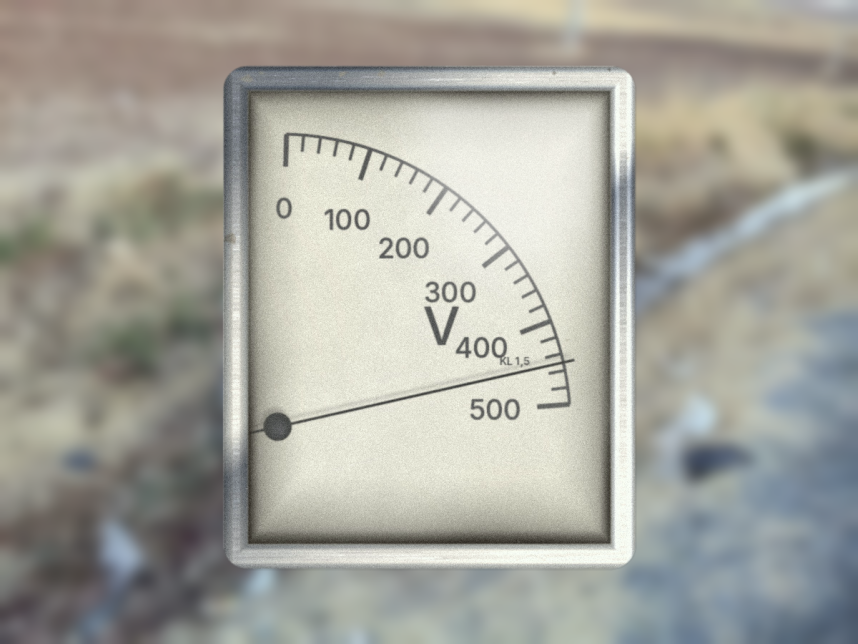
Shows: 450 V
